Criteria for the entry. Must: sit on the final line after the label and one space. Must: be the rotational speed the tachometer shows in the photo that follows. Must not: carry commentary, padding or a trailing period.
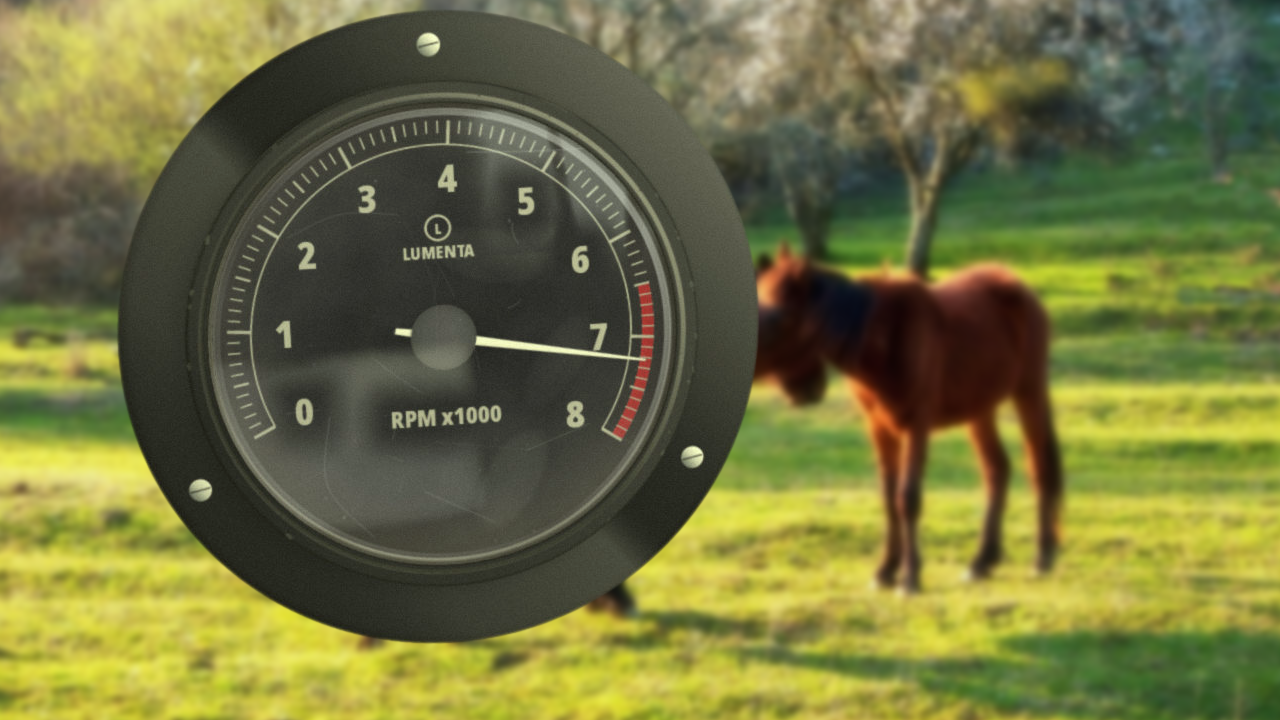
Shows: 7200 rpm
